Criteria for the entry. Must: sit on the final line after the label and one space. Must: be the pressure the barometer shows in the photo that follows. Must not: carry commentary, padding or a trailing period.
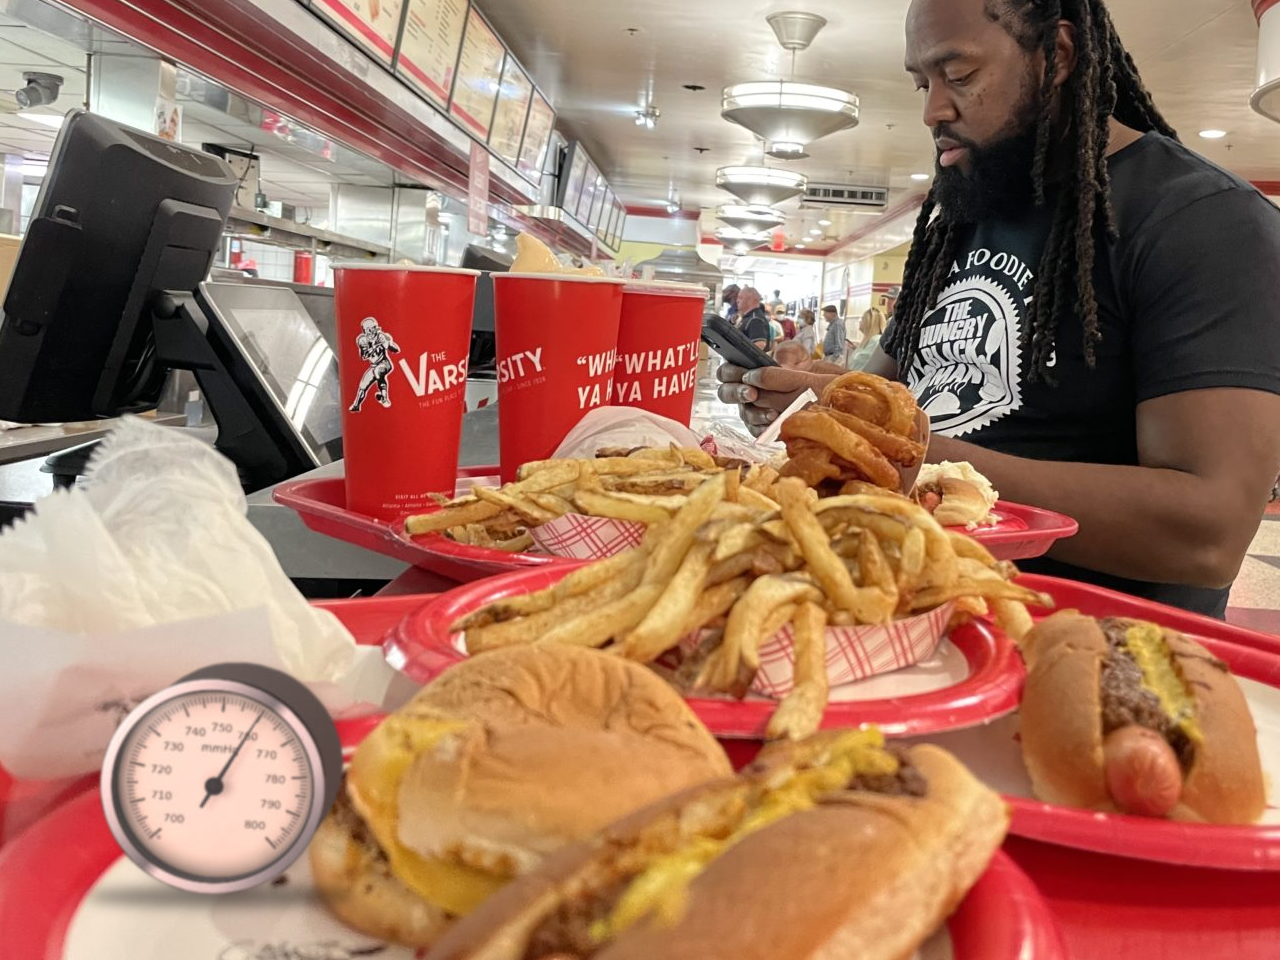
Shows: 760 mmHg
